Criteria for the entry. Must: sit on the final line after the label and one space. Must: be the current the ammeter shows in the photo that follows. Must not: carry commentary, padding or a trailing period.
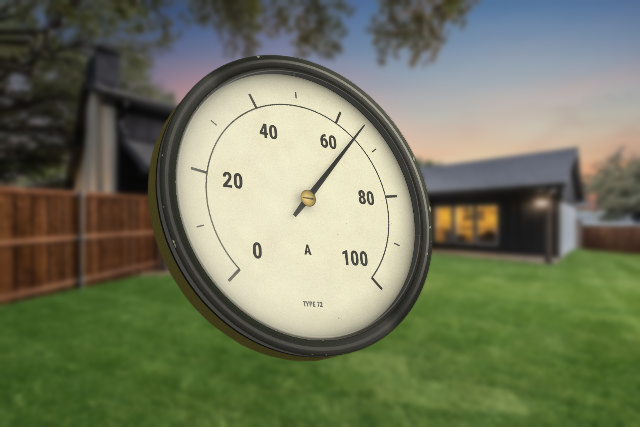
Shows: 65 A
